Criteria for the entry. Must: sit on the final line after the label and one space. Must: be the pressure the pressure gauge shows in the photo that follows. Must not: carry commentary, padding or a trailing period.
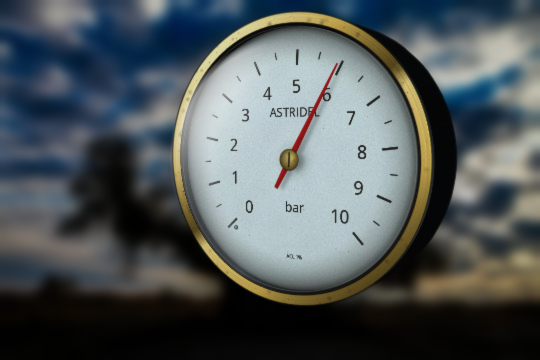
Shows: 6 bar
